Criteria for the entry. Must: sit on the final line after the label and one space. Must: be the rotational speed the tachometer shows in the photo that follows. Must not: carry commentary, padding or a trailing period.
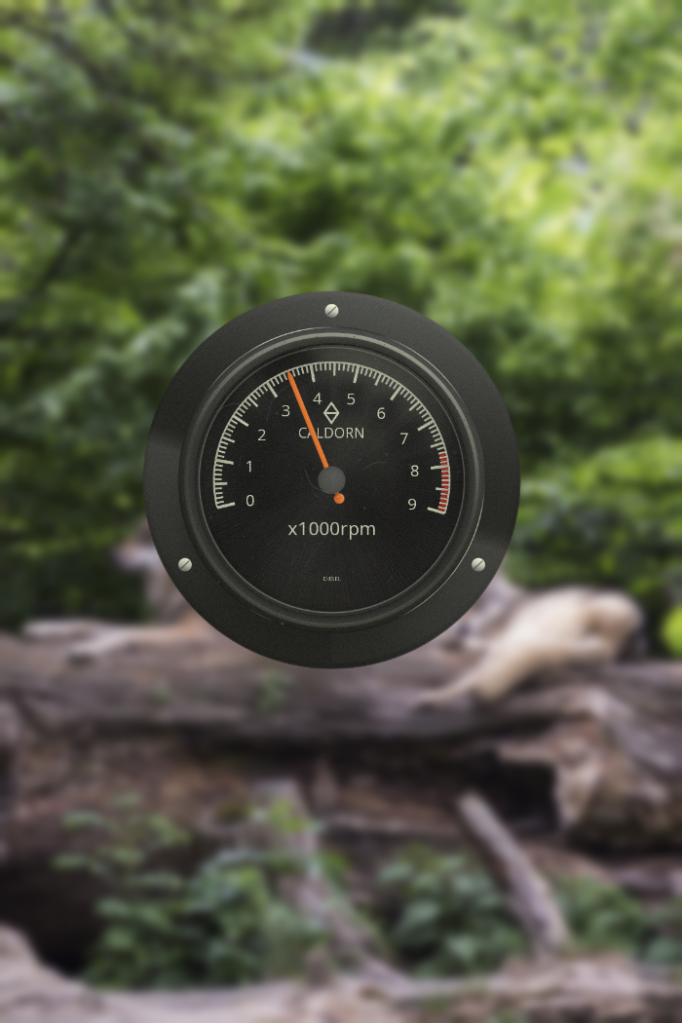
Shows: 3500 rpm
